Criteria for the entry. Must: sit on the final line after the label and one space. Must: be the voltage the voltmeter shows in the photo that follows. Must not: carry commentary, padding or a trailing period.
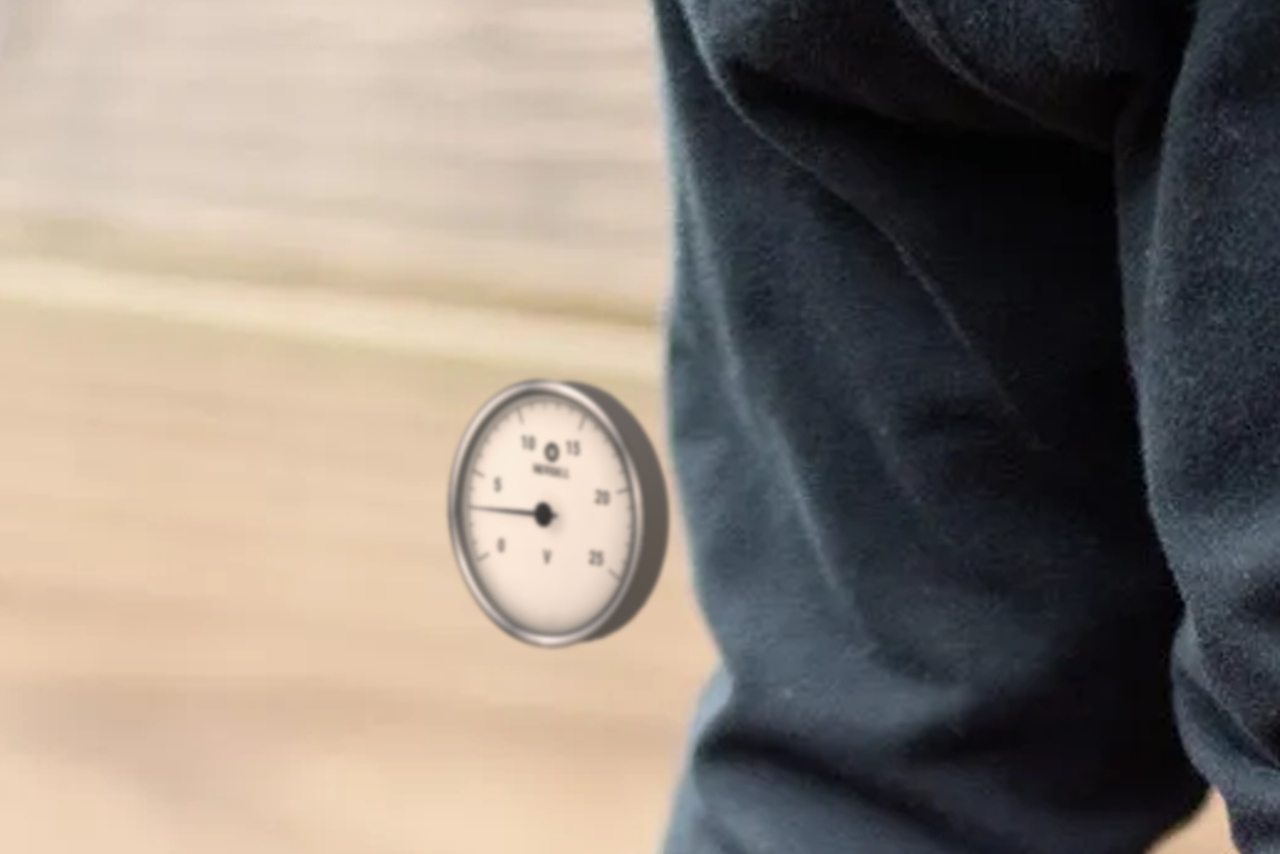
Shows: 3 V
